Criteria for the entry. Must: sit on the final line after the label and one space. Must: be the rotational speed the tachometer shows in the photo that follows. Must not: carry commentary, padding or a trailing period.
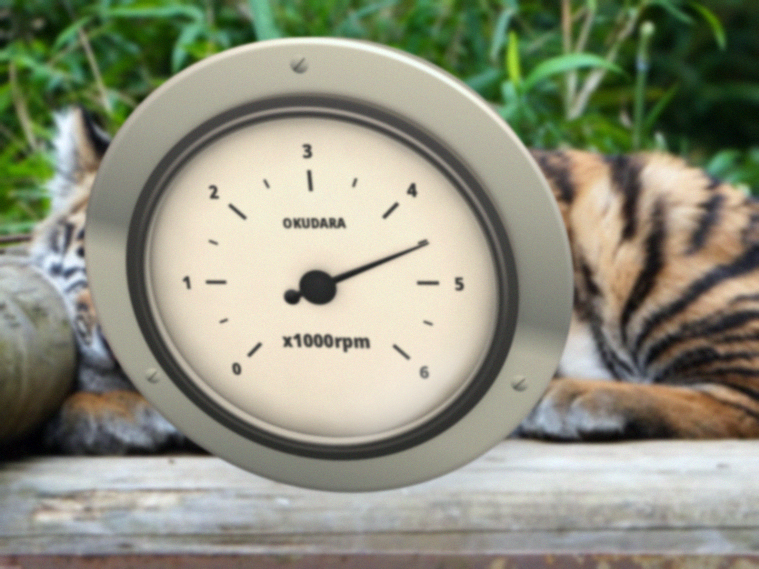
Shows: 4500 rpm
